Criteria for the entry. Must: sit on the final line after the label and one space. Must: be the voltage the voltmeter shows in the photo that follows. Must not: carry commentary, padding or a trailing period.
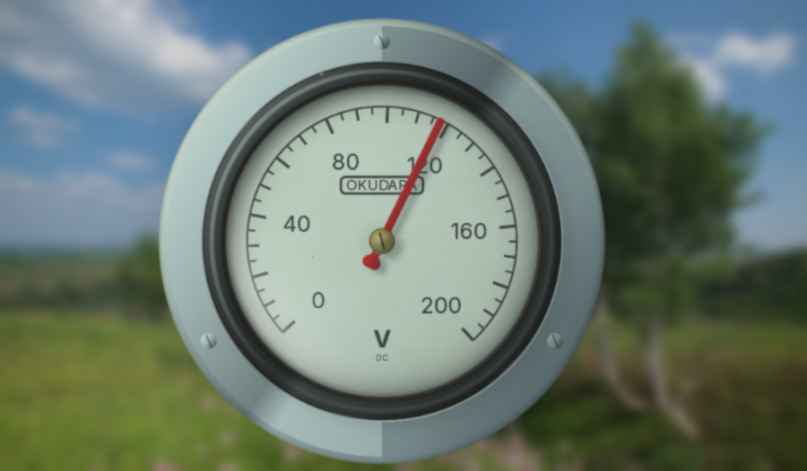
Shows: 117.5 V
